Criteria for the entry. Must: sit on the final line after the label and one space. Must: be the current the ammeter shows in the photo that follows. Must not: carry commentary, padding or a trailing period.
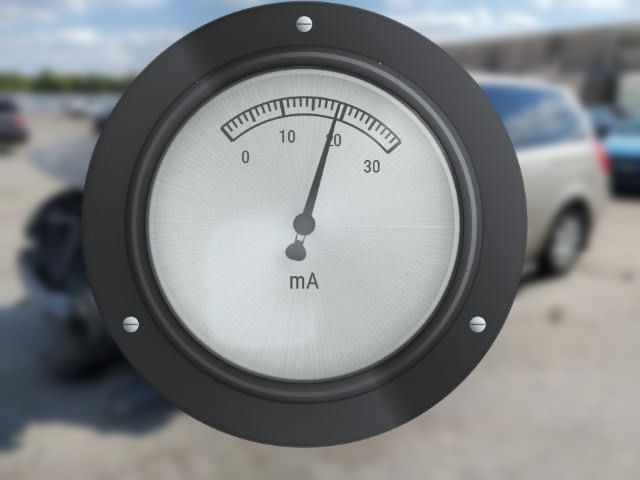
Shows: 19 mA
